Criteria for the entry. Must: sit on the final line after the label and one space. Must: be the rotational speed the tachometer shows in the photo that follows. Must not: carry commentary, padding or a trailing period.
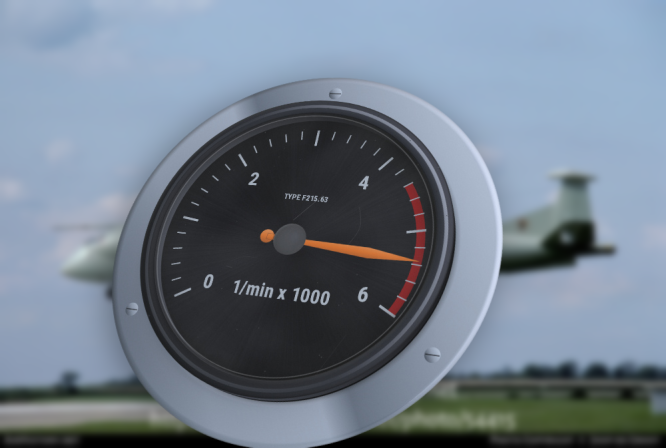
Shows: 5400 rpm
